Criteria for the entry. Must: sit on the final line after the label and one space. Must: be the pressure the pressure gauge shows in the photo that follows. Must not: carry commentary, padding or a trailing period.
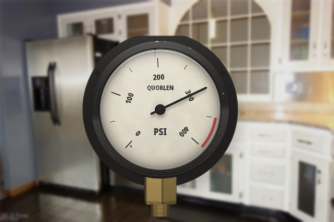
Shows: 300 psi
